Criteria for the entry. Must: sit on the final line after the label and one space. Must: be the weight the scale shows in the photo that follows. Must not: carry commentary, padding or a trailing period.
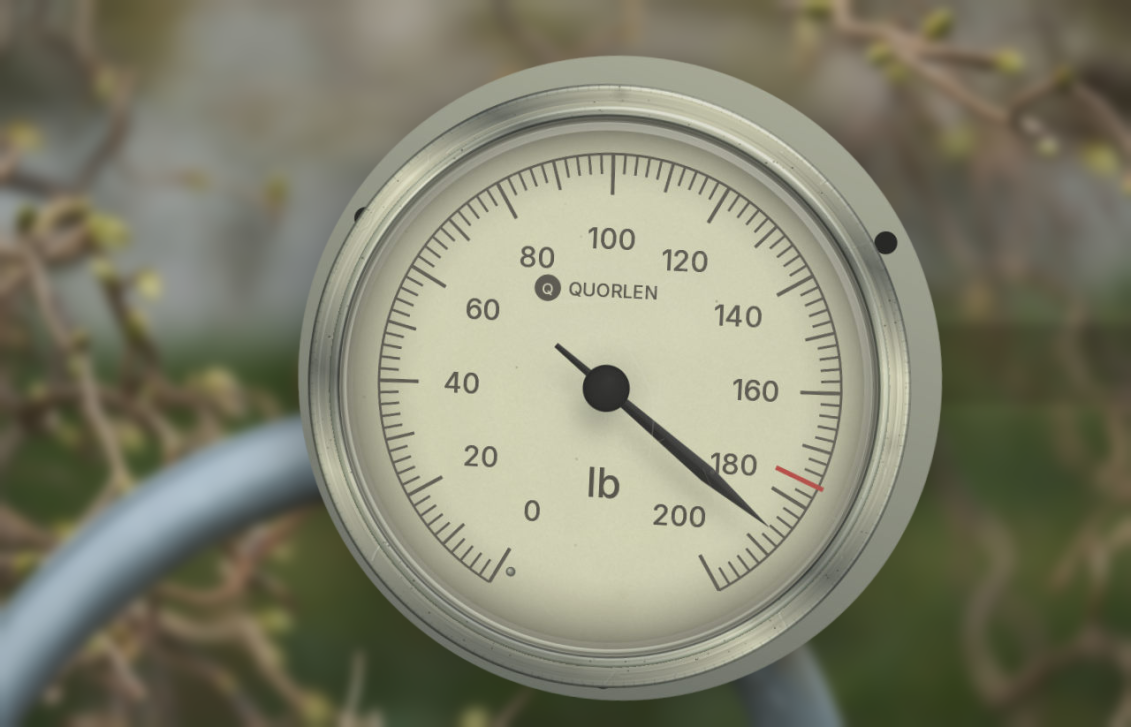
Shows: 186 lb
